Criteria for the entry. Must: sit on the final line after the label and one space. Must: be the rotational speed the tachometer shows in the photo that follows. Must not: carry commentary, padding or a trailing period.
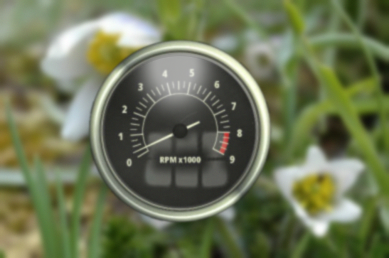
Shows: 250 rpm
